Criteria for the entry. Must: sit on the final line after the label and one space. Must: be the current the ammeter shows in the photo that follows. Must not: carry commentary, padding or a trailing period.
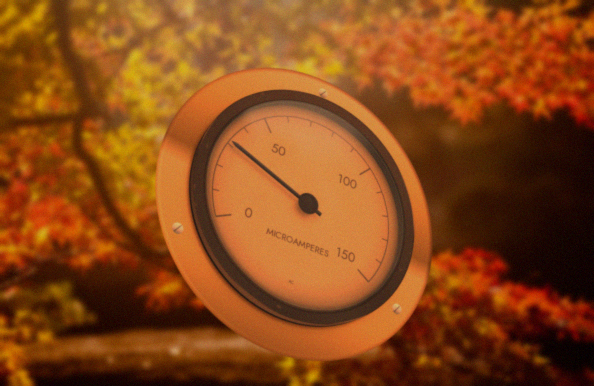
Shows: 30 µA
